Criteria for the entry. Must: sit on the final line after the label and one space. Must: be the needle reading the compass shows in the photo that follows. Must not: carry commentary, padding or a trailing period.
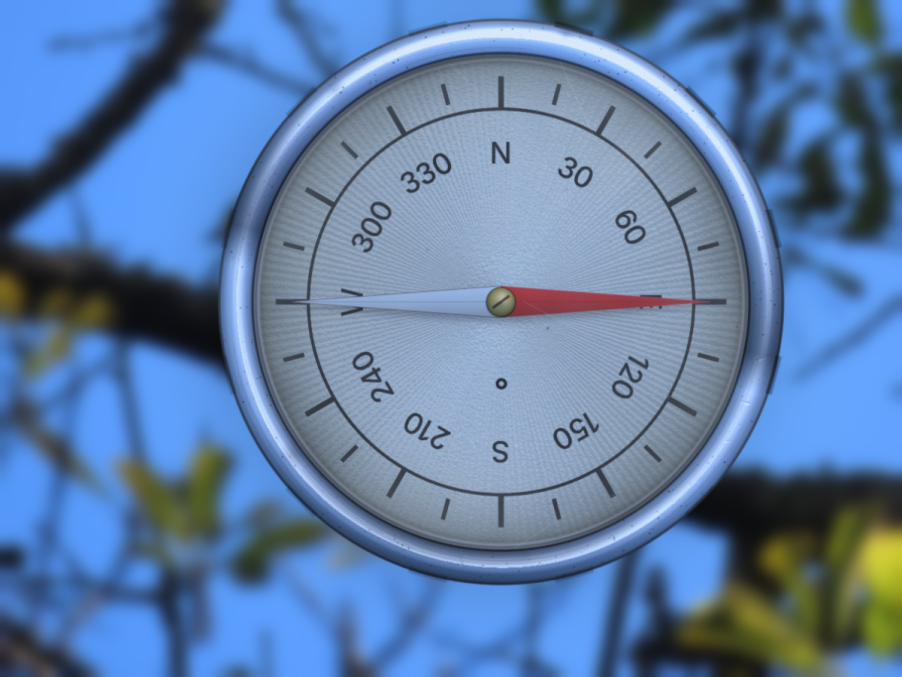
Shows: 90 °
